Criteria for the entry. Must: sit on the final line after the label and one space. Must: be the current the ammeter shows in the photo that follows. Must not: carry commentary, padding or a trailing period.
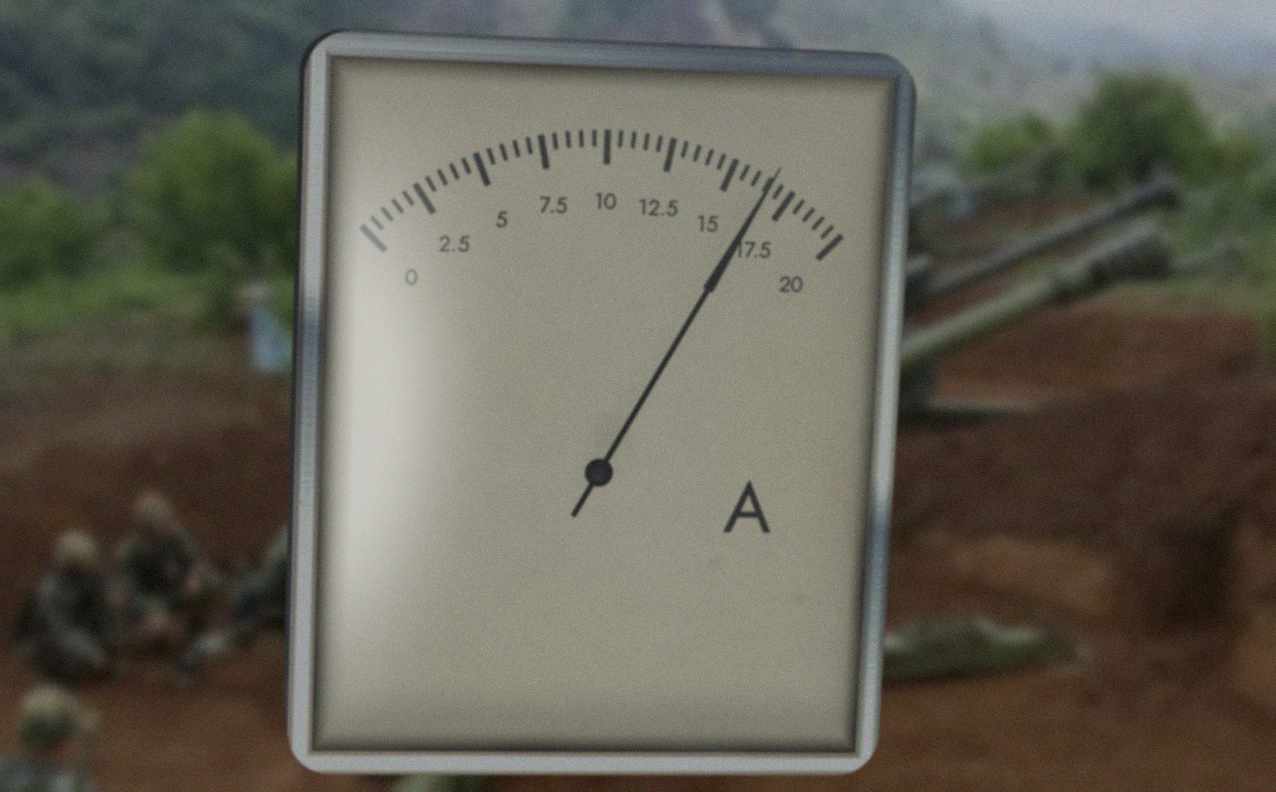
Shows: 16.5 A
